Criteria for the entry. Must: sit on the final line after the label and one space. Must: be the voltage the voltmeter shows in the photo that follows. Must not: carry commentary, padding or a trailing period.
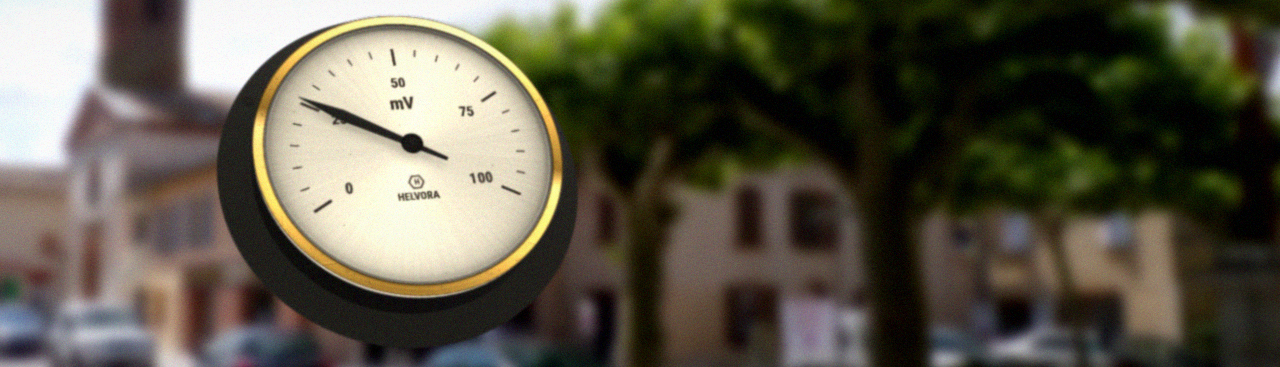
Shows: 25 mV
